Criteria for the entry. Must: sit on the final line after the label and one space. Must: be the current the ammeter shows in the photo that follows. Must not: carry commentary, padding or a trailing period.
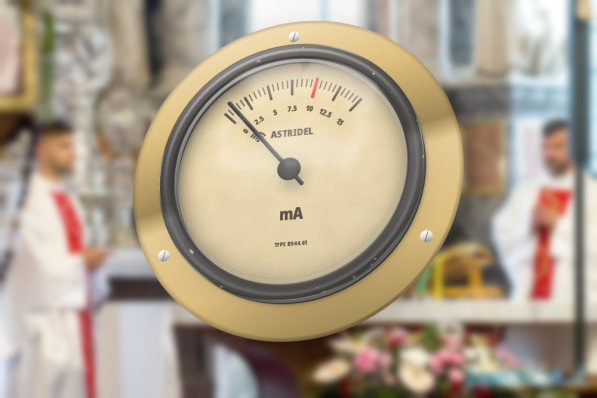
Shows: 1 mA
